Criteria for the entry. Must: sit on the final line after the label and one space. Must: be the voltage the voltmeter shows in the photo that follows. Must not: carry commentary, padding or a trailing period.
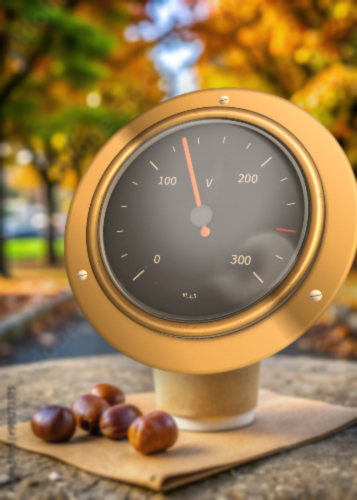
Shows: 130 V
